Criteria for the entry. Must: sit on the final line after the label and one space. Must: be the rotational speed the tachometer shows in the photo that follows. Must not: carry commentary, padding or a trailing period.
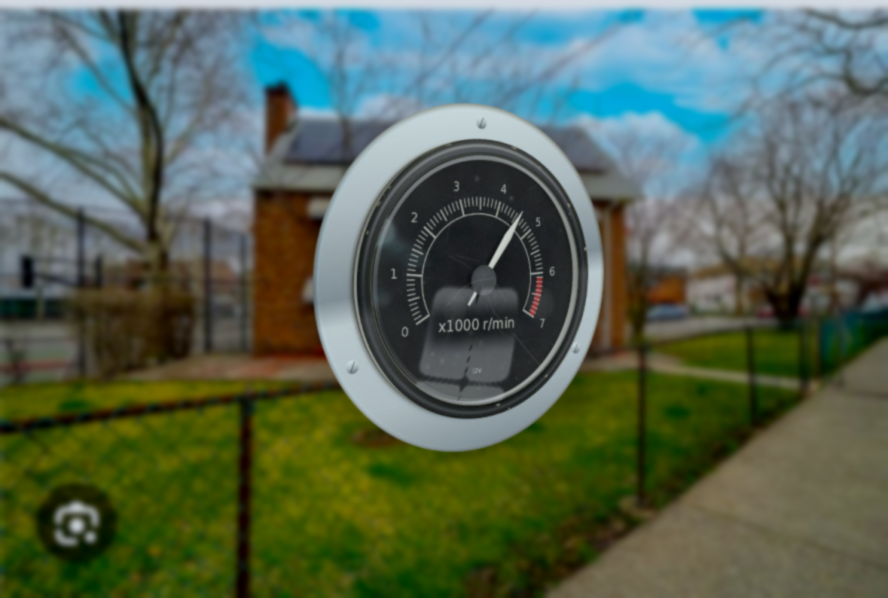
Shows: 4500 rpm
